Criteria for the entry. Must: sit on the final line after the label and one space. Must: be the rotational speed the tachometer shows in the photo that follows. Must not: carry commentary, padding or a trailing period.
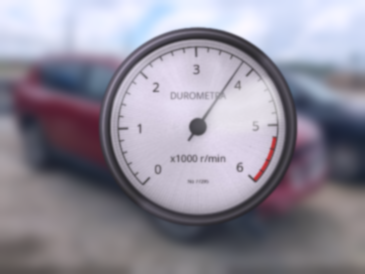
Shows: 3800 rpm
